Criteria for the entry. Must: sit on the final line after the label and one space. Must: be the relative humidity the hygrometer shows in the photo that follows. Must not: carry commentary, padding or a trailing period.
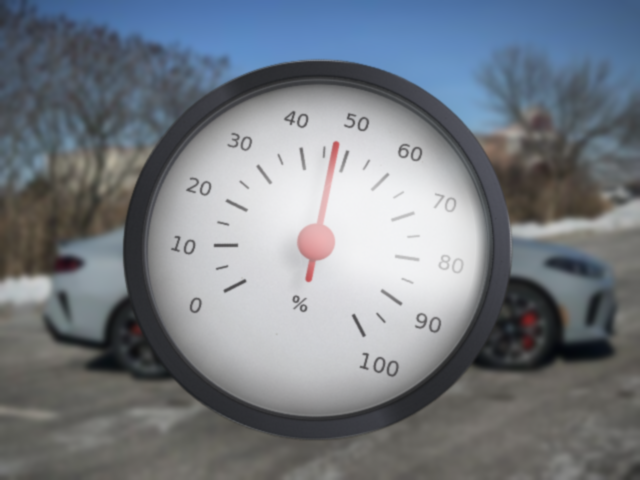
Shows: 47.5 %
